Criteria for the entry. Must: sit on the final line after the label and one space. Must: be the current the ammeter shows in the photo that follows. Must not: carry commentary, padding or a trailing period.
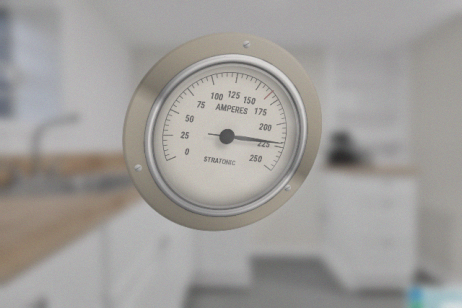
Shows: 220 A
